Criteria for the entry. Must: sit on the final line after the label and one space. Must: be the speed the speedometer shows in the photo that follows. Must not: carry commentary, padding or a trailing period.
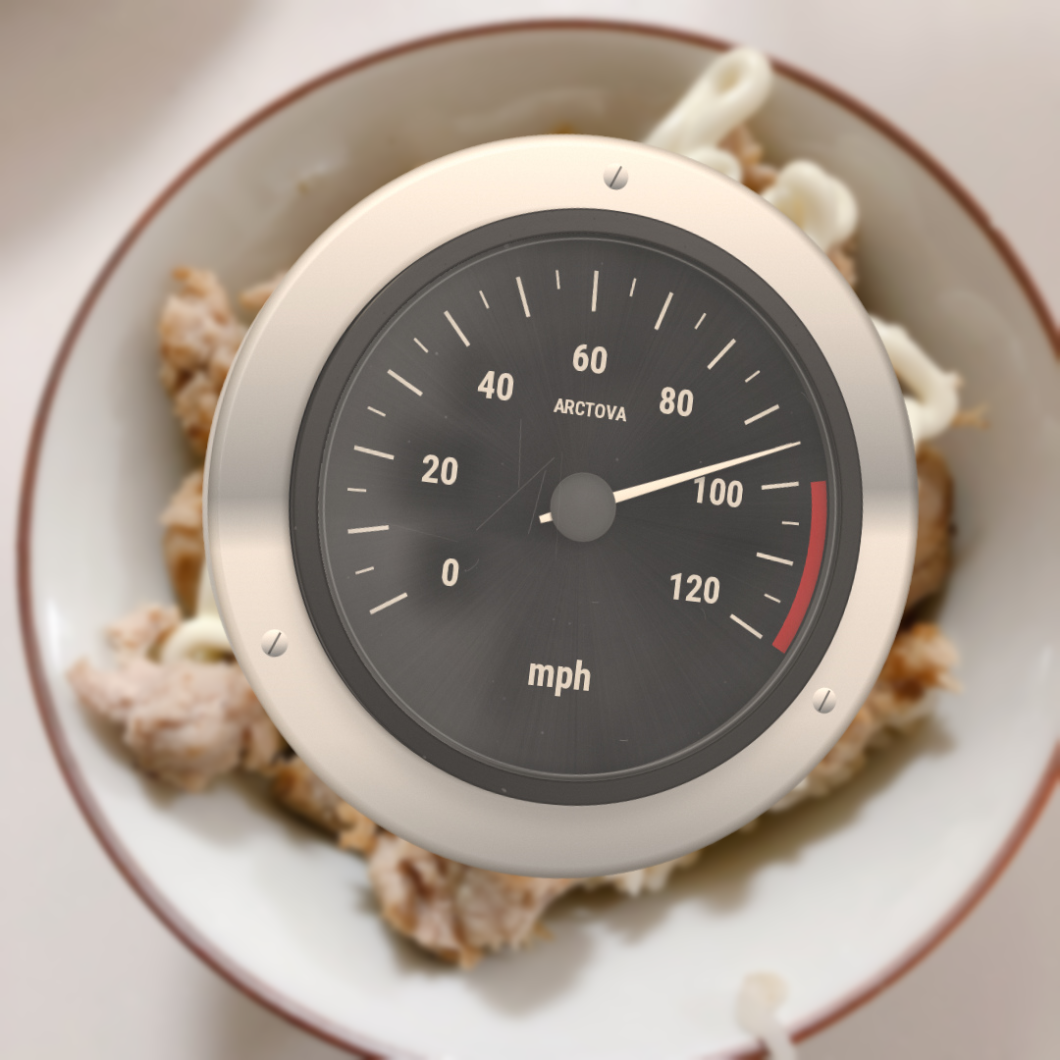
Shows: 95 mph
